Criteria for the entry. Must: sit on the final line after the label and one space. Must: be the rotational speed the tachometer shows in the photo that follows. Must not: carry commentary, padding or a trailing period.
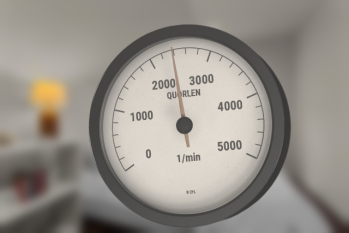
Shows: 2400 rpm
